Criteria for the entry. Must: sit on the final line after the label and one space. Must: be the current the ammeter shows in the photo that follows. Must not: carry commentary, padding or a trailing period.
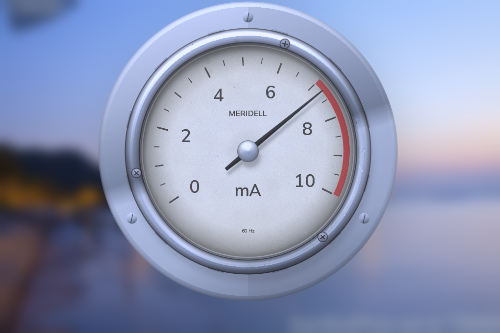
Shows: 7.25 mA
